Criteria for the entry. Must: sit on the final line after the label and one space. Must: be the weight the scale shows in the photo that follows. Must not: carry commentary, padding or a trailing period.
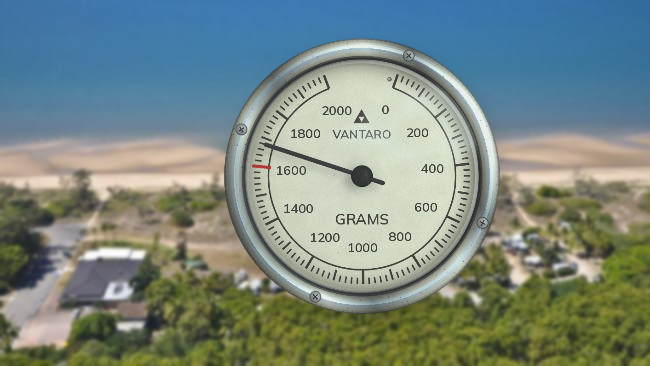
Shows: 1680 g
